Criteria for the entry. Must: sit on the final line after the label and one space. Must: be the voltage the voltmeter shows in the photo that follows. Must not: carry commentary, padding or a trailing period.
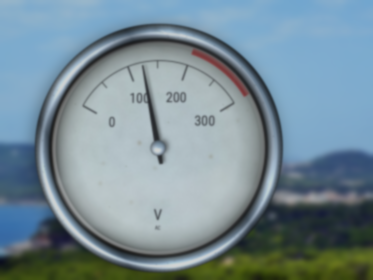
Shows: 125 V
